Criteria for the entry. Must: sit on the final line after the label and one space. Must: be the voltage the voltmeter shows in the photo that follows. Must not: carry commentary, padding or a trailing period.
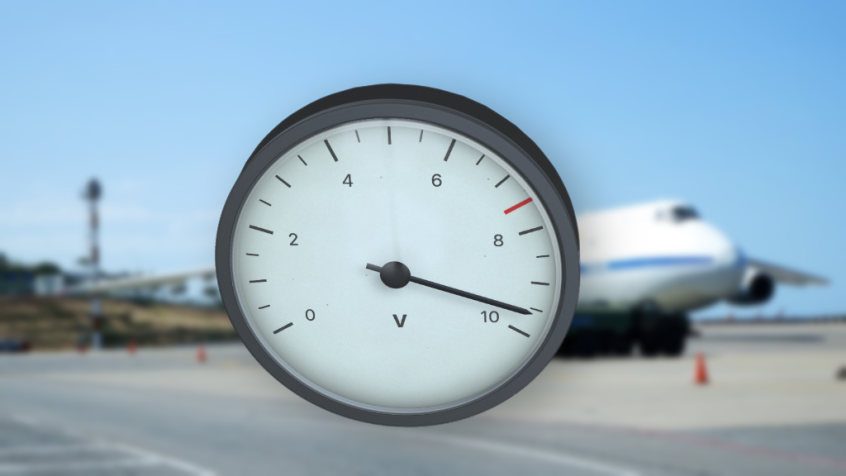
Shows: 9.5 V
